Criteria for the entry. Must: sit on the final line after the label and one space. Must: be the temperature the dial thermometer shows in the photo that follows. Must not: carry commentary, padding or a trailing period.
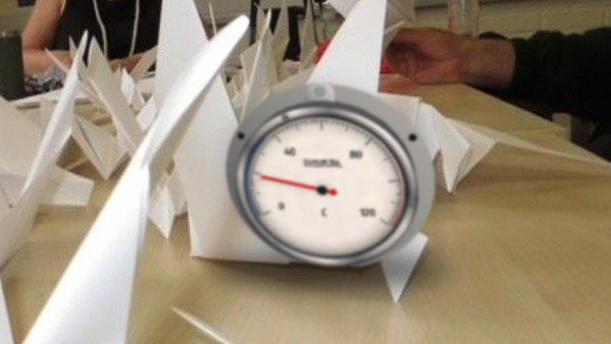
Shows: 20 °C
